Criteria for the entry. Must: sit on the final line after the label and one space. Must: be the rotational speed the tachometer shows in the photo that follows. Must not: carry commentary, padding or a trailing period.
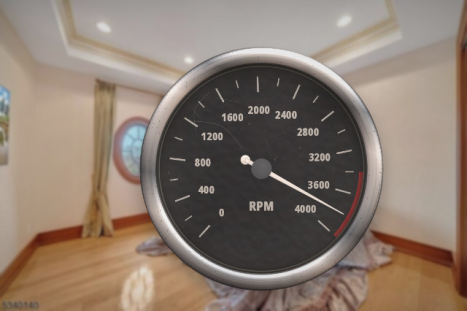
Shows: 3800 rpm
